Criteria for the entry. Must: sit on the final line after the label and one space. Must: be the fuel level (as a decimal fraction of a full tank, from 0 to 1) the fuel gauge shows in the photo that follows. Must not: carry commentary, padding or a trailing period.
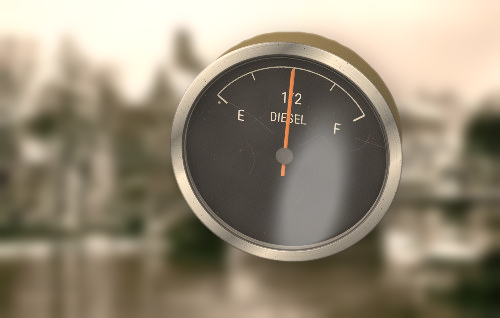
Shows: 0.5
